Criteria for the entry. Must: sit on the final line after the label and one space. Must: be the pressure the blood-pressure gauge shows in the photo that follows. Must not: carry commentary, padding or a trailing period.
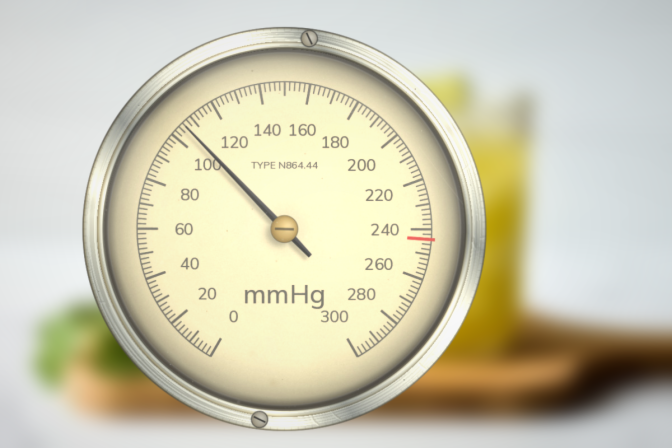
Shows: 106 mmHg
